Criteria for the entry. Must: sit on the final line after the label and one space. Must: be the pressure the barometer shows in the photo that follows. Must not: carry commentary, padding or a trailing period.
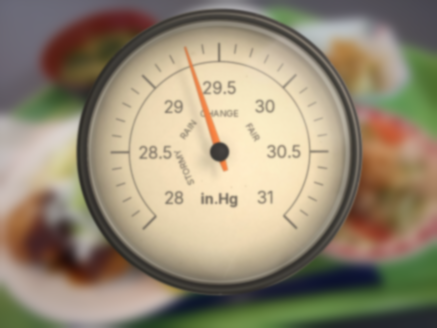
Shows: 29.3 inHg
